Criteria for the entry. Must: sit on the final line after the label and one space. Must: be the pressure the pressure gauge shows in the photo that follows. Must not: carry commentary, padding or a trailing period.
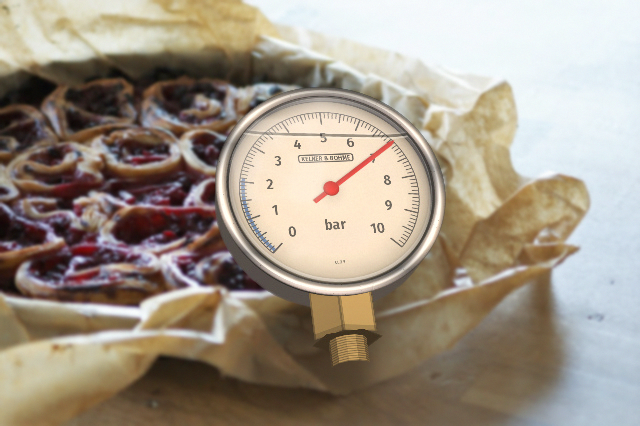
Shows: 7 bar
